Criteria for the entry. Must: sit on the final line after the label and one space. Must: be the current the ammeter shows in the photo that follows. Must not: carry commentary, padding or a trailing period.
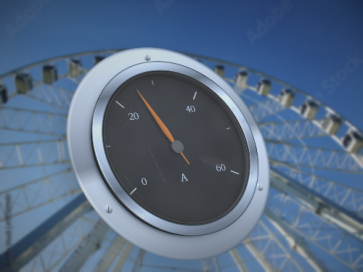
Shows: 25 A
